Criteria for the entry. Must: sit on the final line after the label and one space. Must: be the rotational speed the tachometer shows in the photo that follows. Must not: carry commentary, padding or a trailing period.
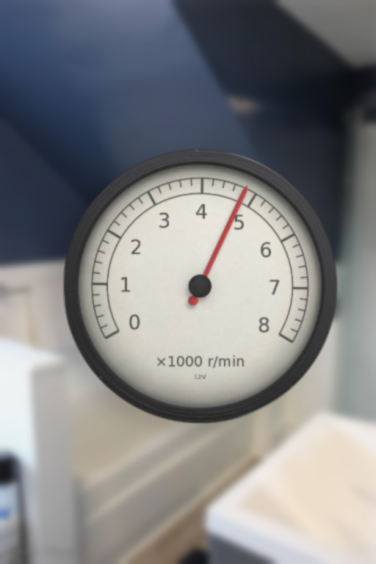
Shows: 4800 rpm
